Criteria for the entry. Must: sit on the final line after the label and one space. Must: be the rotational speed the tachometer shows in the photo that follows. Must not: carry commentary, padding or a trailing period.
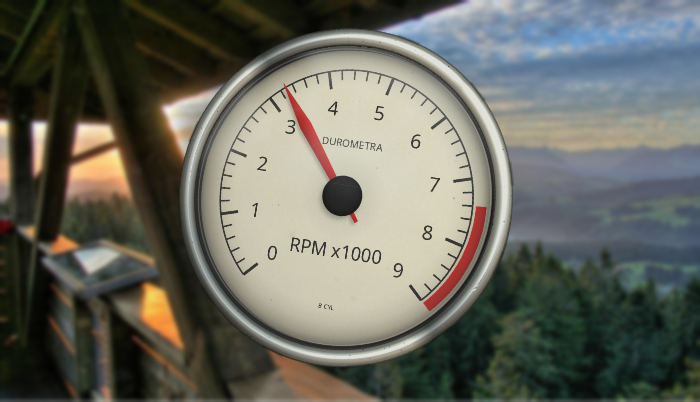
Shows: 3300 rpm
